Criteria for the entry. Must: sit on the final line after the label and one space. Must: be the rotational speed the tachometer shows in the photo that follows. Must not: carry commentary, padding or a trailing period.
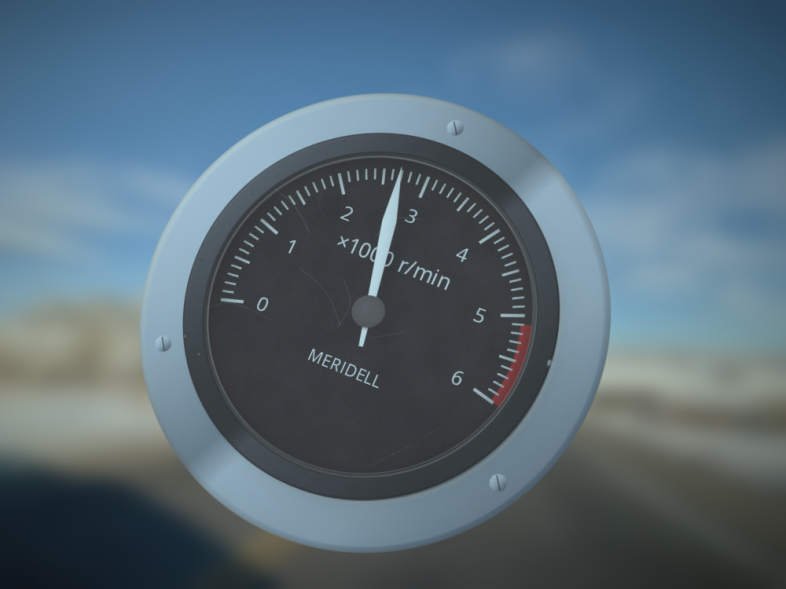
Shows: 2700 rpm
